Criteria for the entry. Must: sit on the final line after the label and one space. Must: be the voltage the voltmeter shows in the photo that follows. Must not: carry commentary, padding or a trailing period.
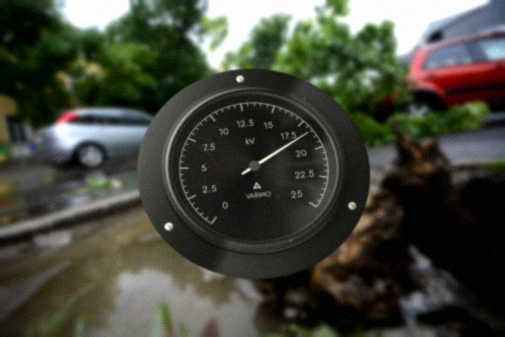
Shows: 18.5 kV
